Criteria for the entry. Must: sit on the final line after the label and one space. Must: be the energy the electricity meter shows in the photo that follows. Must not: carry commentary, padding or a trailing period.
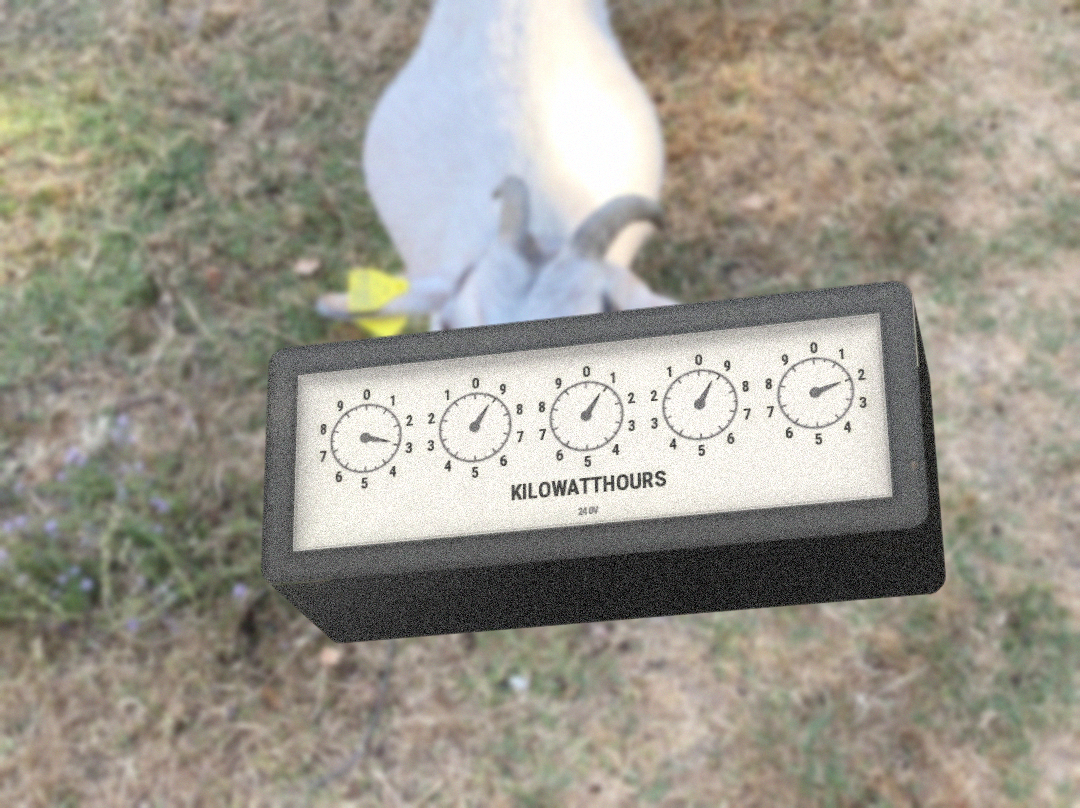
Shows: 29092 kWh
